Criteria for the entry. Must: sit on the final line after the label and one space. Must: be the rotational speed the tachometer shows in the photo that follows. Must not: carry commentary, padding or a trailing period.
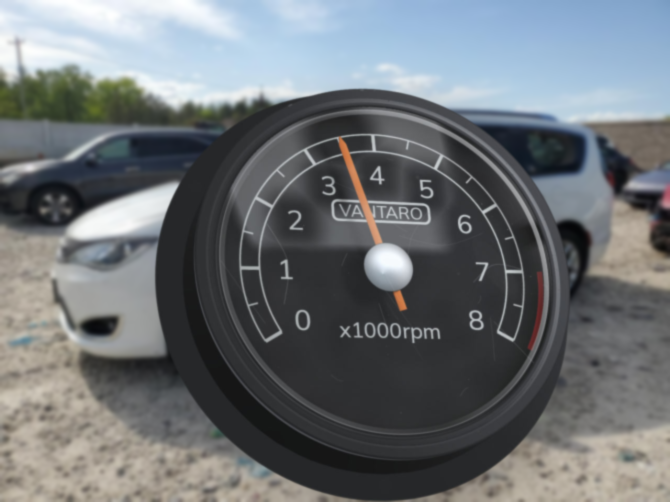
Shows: 3500 rpm
